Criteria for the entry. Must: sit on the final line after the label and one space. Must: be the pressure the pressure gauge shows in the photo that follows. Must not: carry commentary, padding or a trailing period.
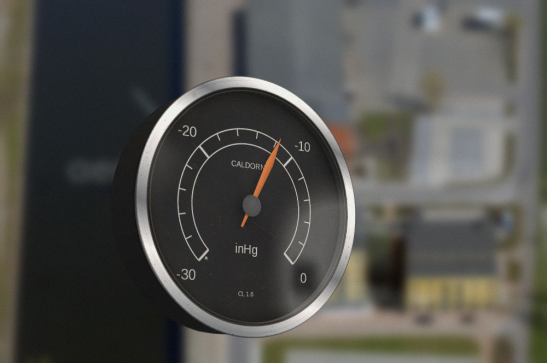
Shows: -12 inHg
